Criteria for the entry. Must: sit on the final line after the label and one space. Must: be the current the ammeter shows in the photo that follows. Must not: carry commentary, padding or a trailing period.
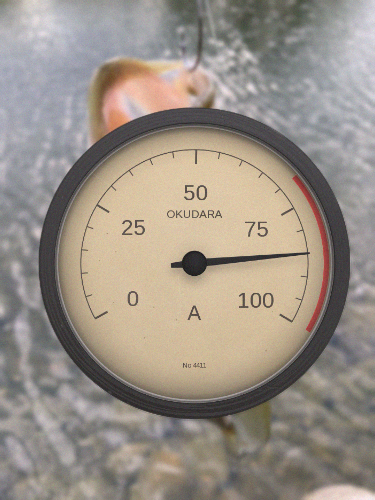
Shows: 85 A
